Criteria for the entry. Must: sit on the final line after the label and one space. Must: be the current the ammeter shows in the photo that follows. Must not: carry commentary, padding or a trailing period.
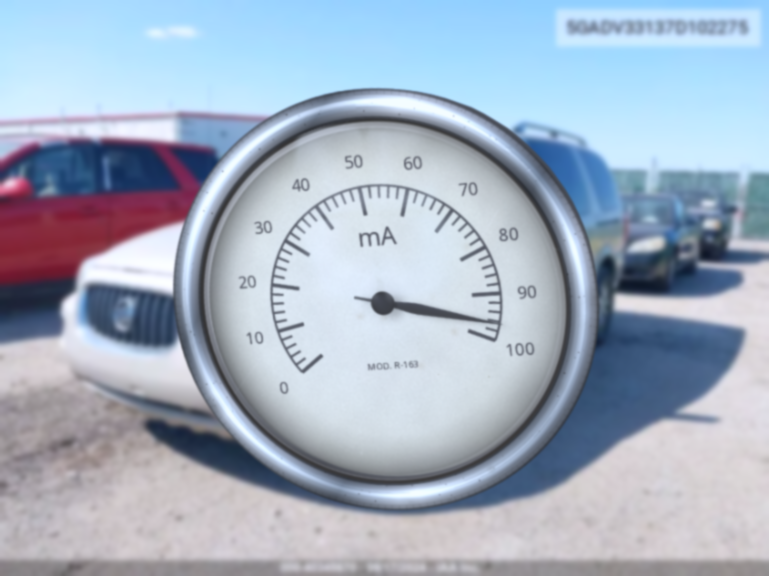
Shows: 96 mA
